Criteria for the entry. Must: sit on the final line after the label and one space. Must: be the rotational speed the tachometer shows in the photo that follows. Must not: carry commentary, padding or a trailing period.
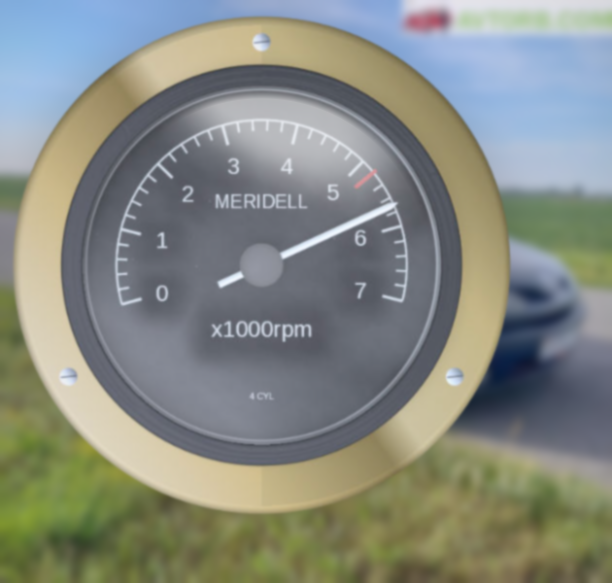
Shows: 5700 rpm
